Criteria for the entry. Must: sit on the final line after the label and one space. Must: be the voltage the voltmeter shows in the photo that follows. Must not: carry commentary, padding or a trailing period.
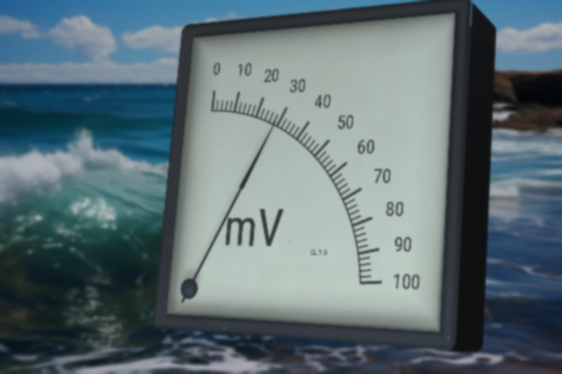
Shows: 30 mV
